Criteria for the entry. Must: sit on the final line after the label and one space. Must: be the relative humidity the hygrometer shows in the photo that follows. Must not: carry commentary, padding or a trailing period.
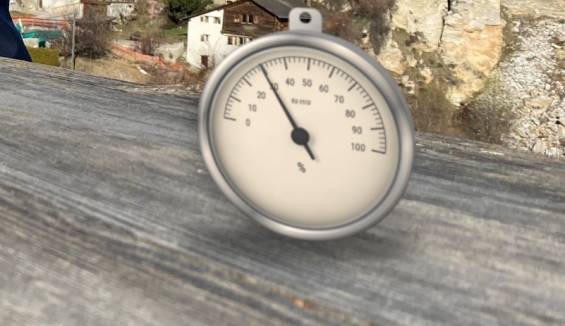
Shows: 30 %
